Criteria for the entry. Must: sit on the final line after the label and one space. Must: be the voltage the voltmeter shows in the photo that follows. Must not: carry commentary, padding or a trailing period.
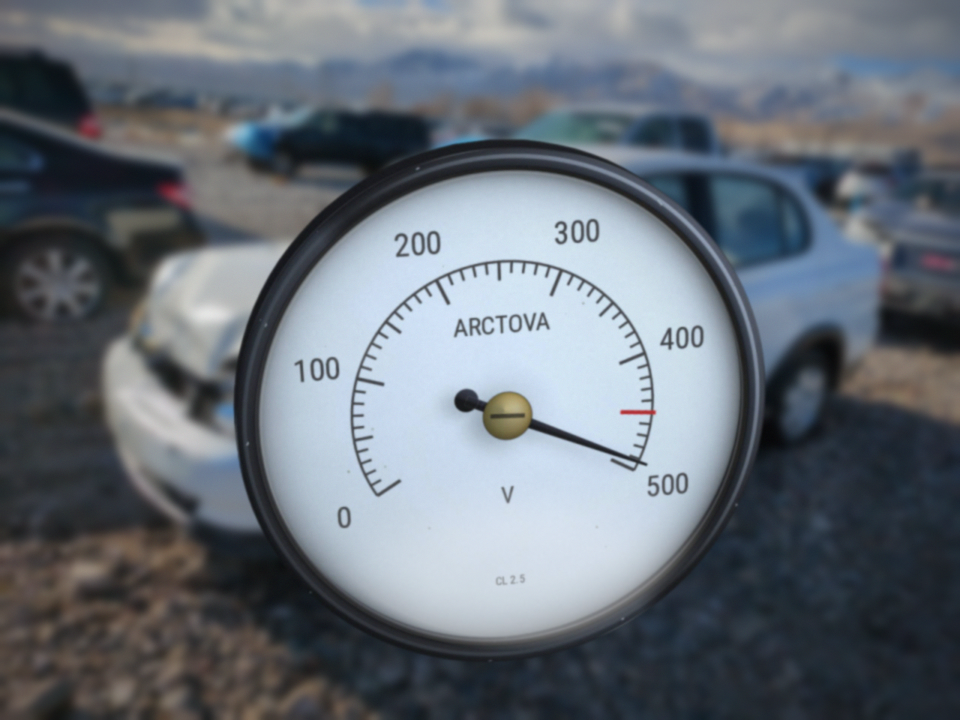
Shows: 490 V
